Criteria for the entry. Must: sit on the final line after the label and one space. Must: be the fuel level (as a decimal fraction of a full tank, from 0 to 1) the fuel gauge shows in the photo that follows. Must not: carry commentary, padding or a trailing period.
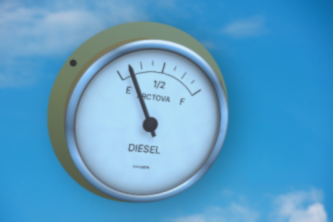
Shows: 0.125
